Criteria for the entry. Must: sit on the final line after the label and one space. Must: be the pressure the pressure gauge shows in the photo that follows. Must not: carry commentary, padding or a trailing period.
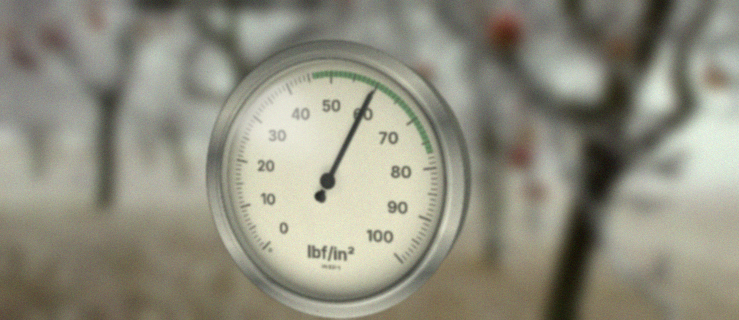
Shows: 60 psi
